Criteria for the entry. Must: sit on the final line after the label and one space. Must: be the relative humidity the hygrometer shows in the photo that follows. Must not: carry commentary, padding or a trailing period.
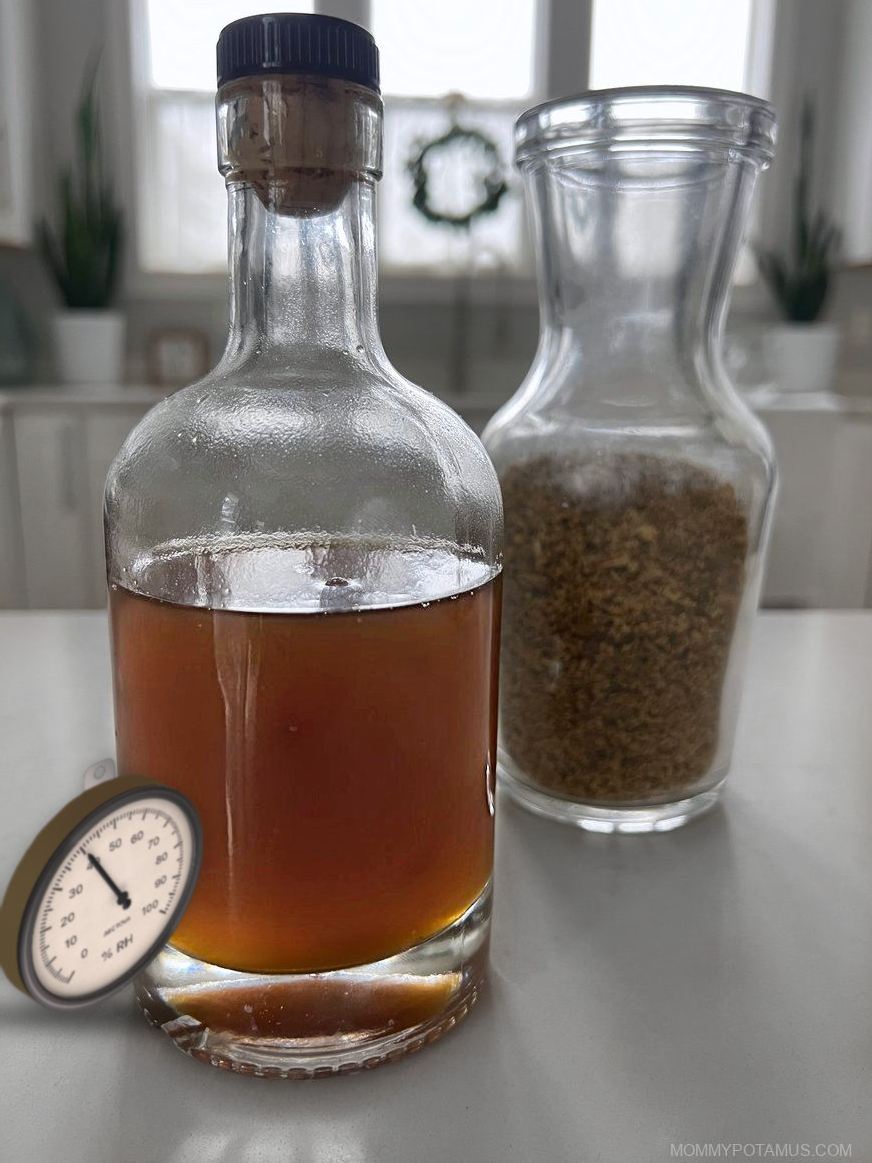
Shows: 40 %
